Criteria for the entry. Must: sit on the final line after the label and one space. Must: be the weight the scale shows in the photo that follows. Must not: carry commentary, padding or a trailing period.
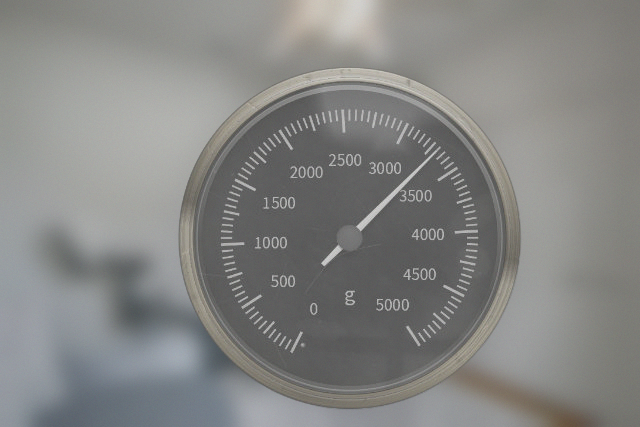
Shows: 3300 g
